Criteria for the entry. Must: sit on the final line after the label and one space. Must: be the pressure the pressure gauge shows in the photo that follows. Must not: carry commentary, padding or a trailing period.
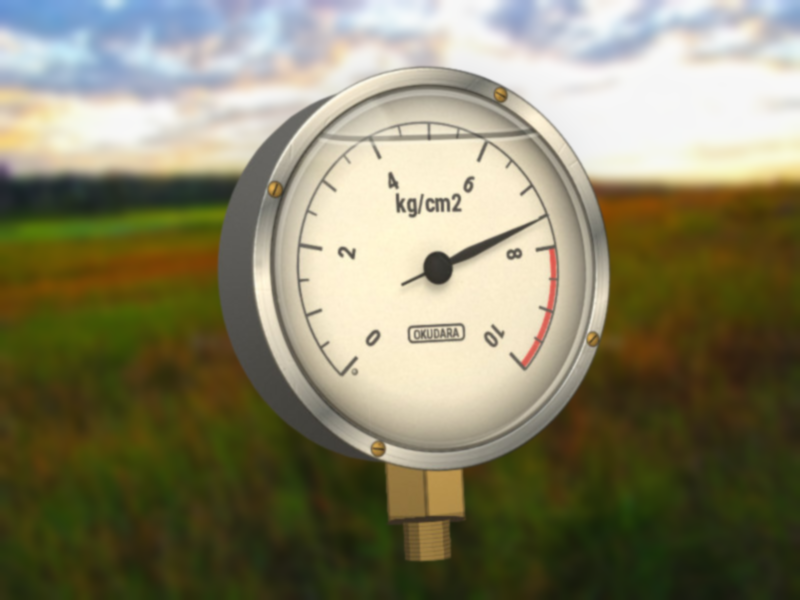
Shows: 7.5 kg/cm²
